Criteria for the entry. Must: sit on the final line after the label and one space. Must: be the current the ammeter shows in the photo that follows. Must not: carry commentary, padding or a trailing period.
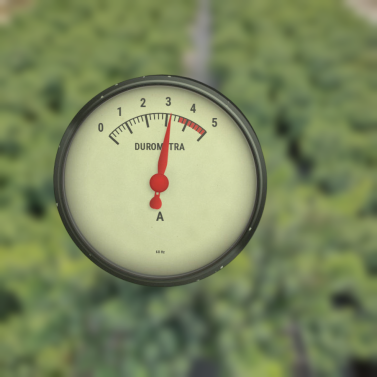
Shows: 3.2 A
